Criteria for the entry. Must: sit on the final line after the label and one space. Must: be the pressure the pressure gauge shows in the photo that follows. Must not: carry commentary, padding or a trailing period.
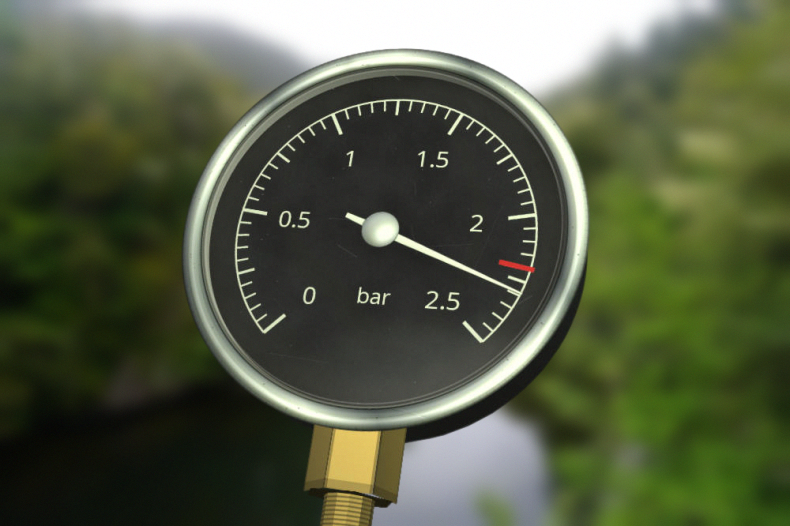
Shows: 2.3 bar
